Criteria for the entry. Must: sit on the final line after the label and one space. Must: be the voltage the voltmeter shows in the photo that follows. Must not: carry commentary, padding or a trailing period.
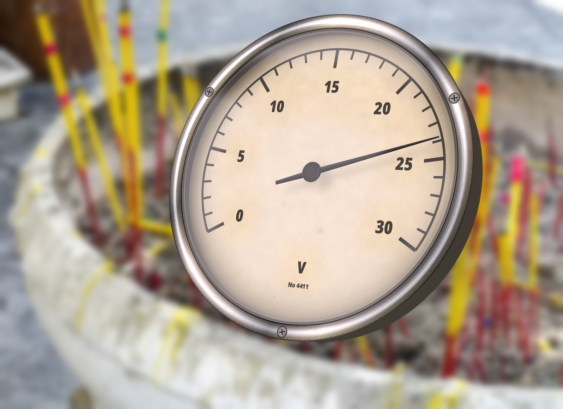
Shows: 24 V
